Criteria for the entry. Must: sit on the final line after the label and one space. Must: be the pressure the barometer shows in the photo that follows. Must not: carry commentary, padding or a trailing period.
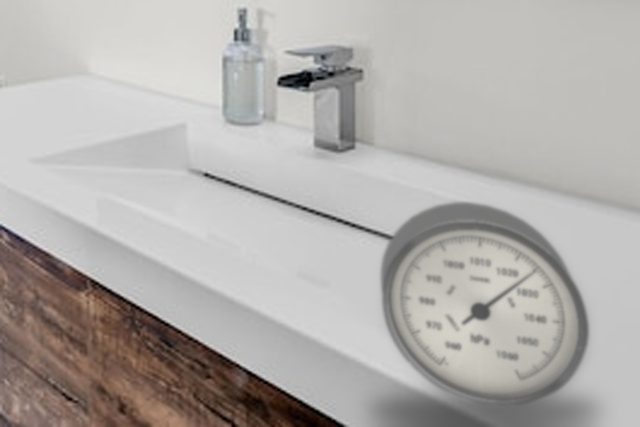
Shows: 1025 hPa
